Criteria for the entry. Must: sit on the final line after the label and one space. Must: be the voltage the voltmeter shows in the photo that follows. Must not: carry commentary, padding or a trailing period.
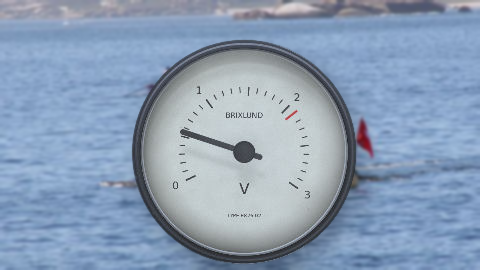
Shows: 0.55 V
